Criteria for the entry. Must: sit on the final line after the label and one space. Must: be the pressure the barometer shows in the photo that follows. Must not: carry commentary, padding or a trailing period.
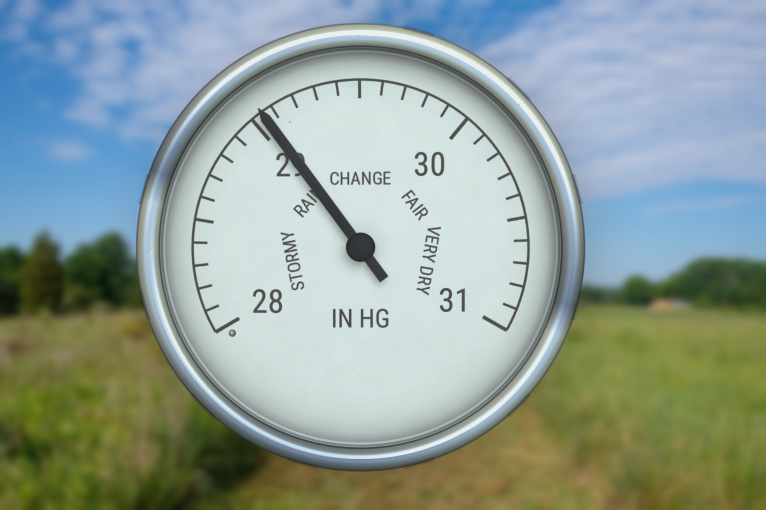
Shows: 29.05 inHg
